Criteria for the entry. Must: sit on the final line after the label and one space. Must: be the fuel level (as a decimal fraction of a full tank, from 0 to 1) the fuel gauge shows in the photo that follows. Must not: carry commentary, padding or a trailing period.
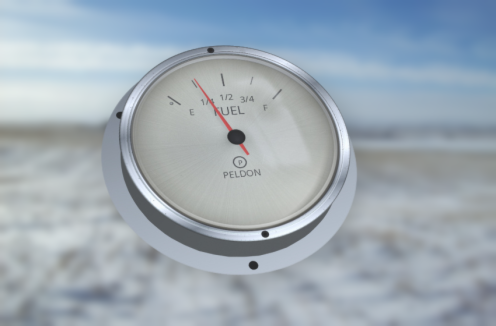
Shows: 0.25
